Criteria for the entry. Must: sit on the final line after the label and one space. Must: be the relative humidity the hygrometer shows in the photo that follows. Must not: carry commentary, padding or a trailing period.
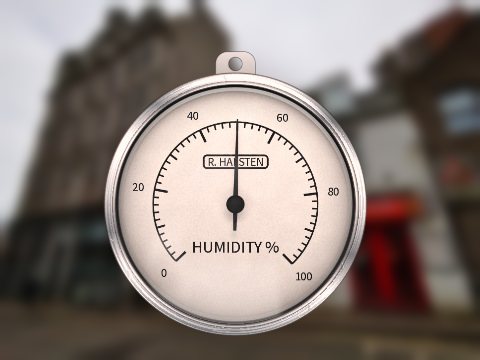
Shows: 50 %
